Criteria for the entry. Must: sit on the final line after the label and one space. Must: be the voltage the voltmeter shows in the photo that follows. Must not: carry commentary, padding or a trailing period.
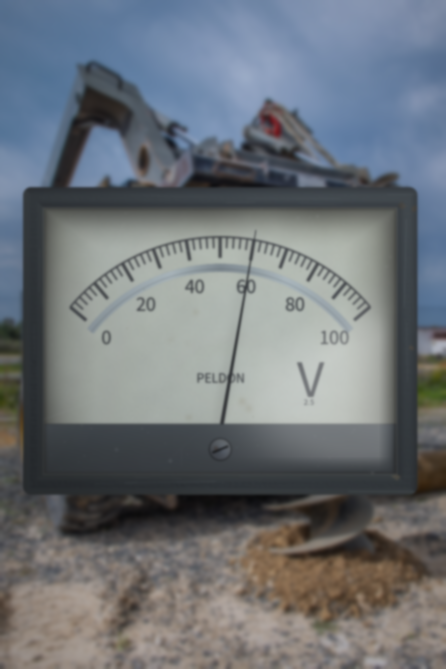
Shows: 60 V
